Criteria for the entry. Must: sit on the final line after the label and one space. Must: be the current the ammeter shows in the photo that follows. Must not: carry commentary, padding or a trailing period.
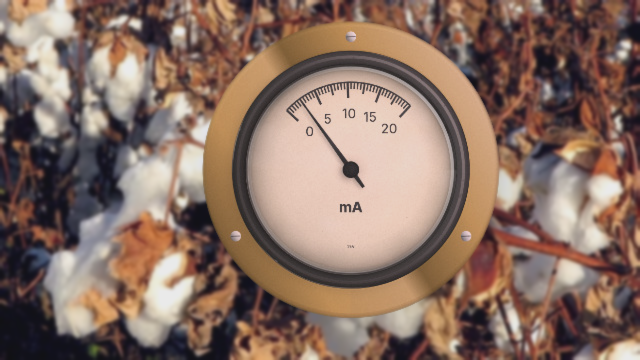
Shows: 2.5 mA
